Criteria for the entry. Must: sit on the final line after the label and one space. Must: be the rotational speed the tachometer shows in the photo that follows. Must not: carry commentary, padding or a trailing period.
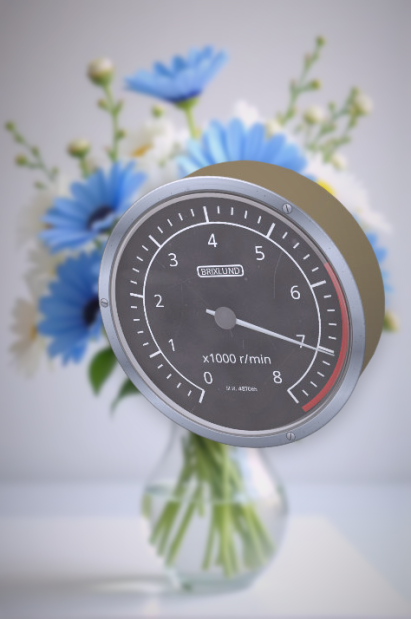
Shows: 7000 rpm
